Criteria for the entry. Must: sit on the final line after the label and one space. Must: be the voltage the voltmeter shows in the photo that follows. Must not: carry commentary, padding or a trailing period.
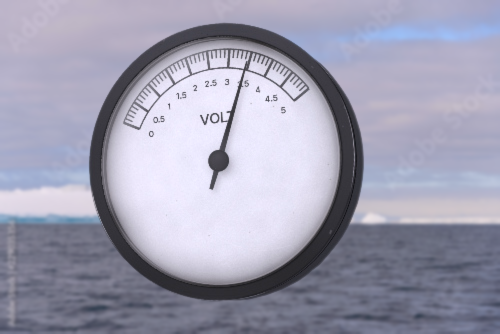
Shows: 3.5 V
